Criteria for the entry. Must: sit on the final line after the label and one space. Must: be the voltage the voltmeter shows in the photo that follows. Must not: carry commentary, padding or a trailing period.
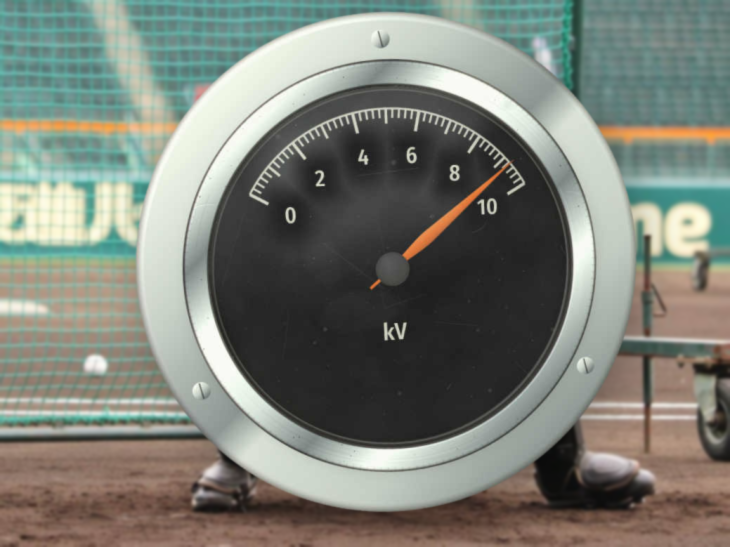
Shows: 9.2 kV
